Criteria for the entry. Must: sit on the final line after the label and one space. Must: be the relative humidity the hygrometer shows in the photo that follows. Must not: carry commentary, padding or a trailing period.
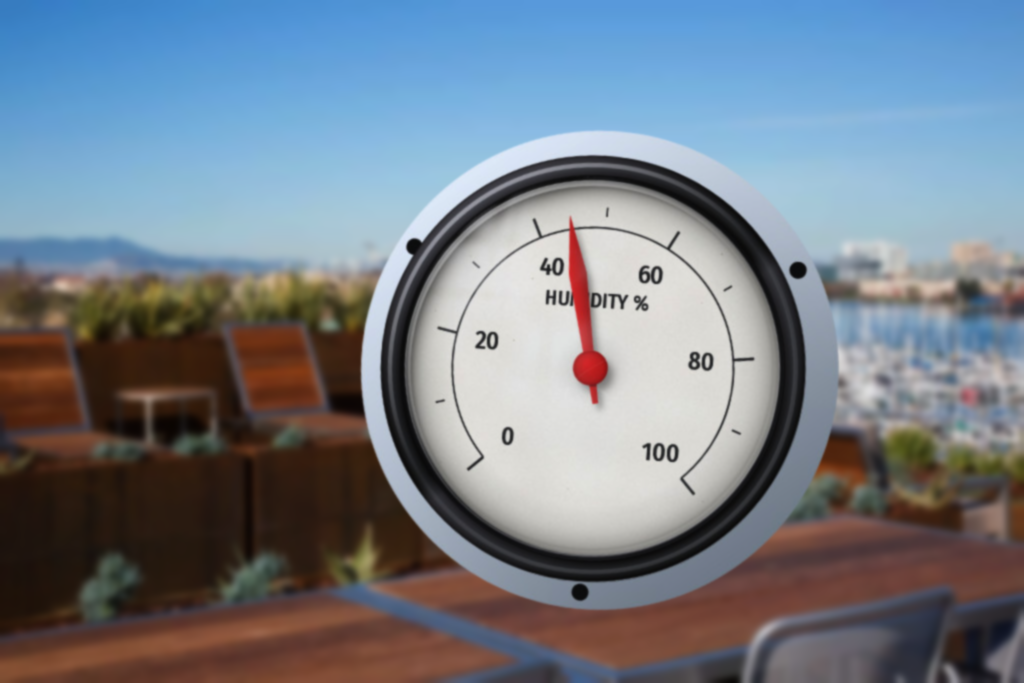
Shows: 45 %
